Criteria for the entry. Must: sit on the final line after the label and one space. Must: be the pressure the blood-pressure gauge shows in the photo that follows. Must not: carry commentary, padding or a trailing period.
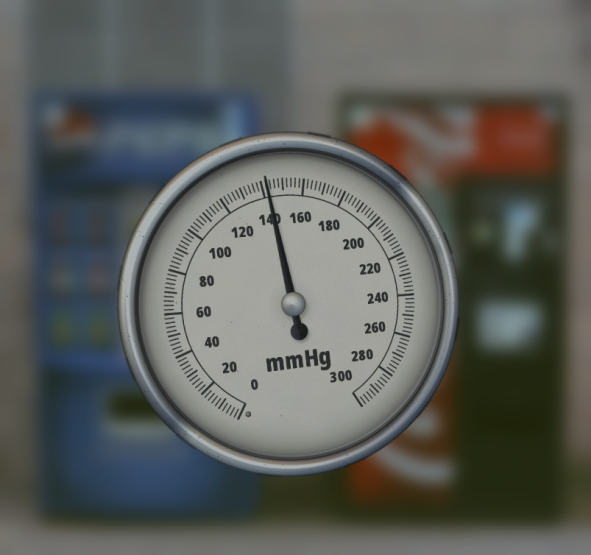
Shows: 142 mmHg
